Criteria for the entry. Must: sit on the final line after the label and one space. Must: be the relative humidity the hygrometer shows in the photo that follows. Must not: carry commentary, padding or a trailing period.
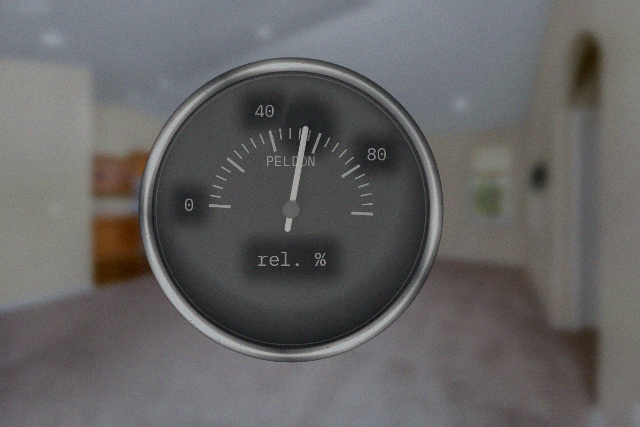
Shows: 54 %
